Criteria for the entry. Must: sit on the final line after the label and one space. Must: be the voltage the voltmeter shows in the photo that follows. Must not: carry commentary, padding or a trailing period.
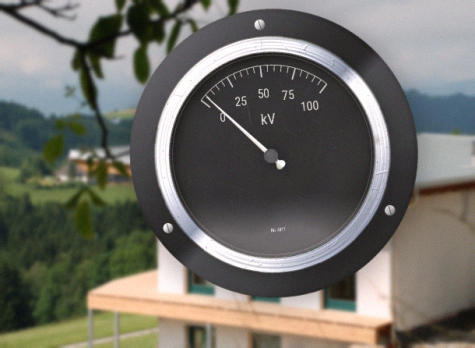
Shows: 5 kV
